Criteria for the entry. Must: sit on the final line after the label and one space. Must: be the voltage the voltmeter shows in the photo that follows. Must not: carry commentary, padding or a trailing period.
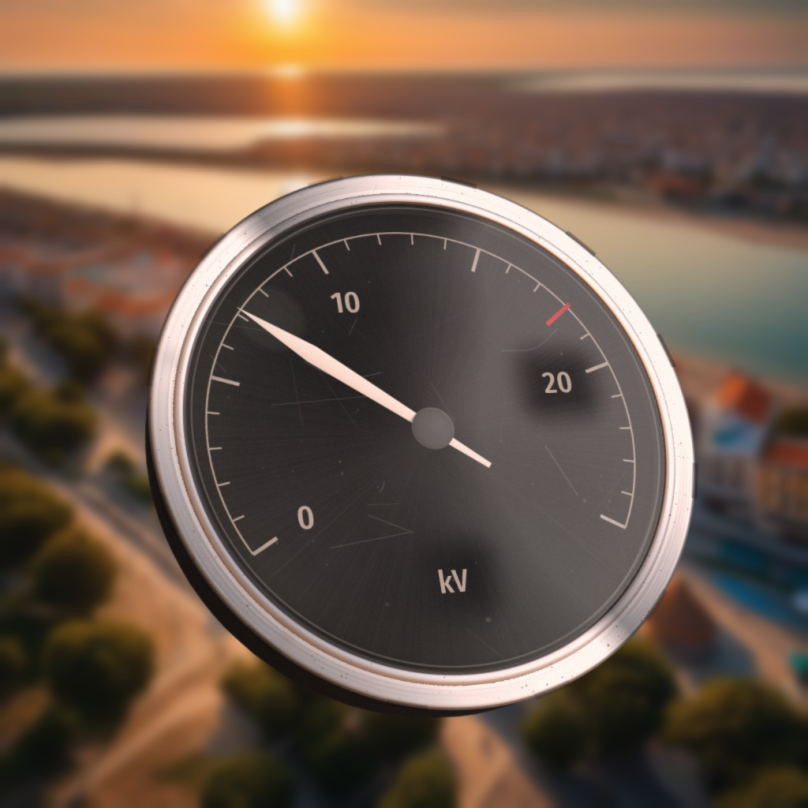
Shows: 7 kV
